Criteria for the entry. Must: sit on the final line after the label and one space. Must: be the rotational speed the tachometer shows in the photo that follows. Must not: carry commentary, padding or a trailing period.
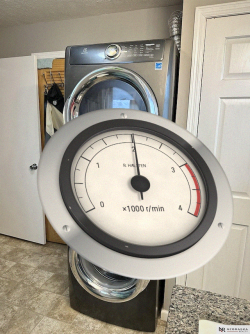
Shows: 2000 rpm
